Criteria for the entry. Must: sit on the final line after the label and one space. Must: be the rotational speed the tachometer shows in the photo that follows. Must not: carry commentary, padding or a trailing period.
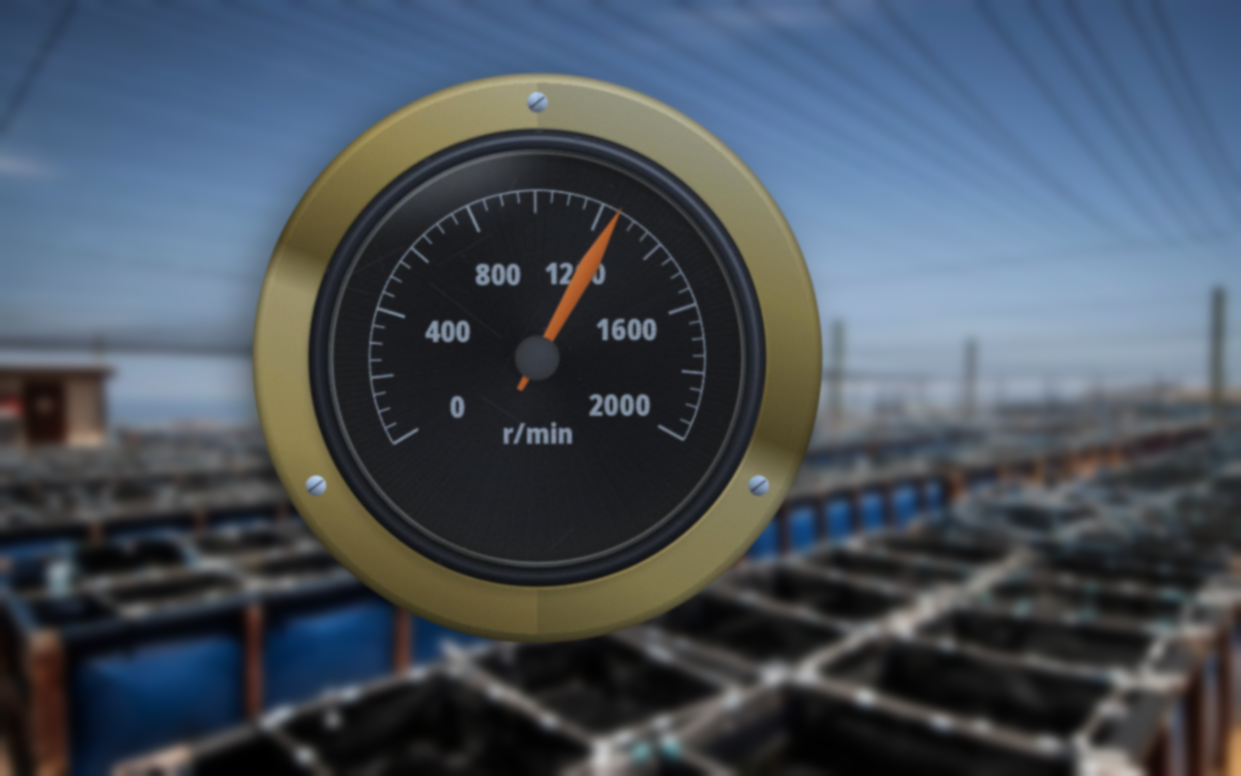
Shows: 1250 rpm
